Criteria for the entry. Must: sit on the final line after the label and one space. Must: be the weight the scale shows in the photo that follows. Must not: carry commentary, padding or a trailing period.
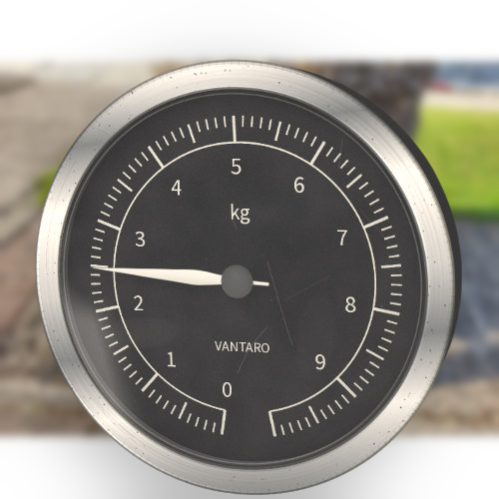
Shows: 2.5 kg
